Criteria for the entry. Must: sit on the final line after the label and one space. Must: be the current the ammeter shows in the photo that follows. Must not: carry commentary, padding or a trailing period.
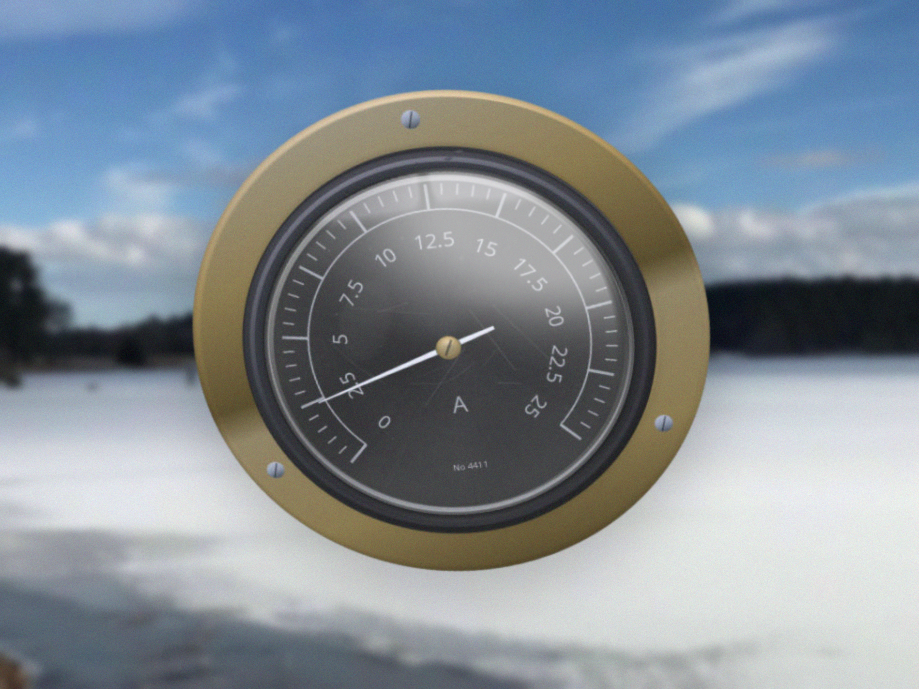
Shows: 2.5 A
